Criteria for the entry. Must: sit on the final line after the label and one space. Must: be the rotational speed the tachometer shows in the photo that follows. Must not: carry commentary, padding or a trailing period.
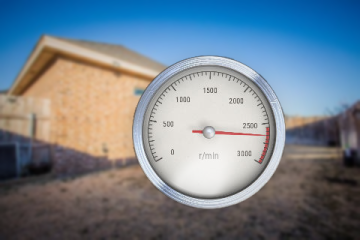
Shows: 2650 rpm
